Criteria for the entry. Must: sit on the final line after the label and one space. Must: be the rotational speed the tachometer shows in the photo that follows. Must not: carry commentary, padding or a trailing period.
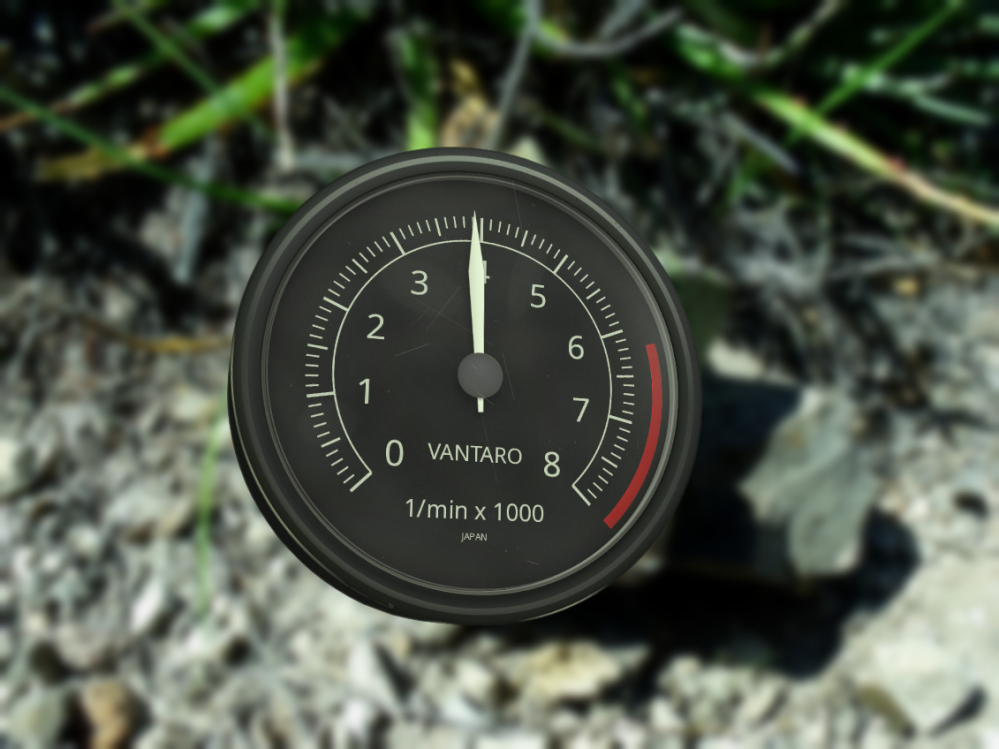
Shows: 3900 rpm
